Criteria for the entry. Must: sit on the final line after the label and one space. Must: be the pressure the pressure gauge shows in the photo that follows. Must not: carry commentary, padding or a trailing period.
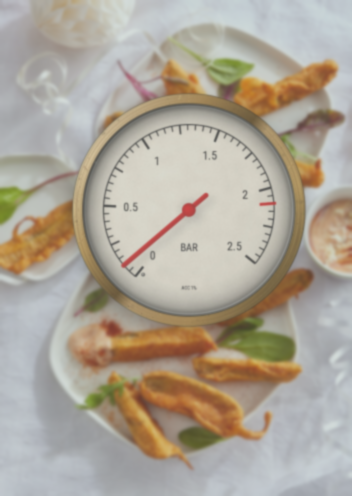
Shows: 0.1 bar
